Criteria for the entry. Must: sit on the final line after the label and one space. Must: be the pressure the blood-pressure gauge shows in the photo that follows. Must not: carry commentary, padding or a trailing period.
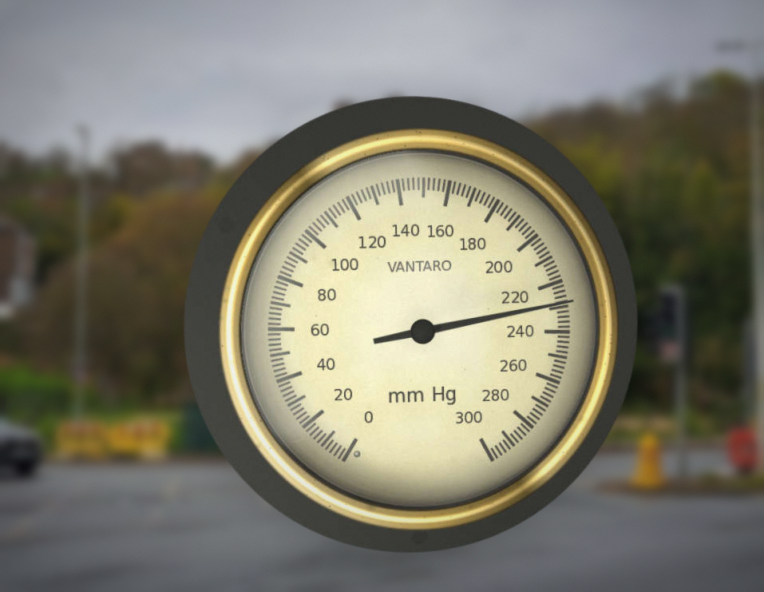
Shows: 228 mmHg
